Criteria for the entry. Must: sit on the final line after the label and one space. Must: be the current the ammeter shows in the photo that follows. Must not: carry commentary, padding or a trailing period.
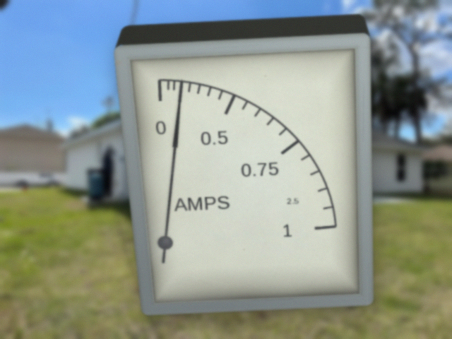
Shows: 0.25 A
